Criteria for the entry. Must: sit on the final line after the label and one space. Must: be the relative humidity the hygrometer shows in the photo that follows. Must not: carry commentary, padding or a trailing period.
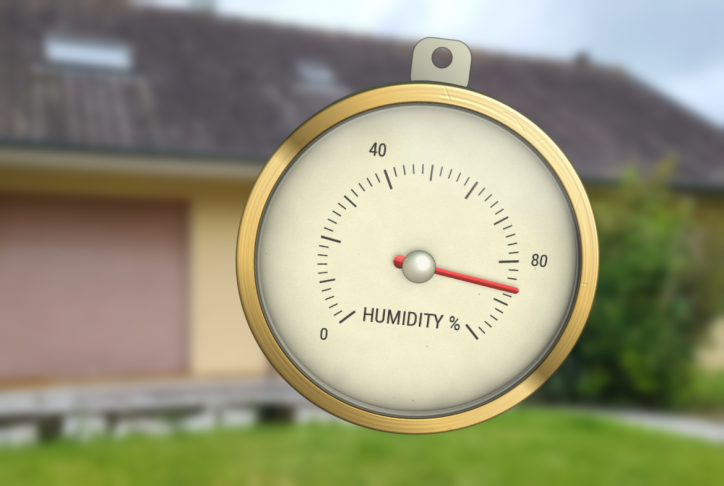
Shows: 86 %
